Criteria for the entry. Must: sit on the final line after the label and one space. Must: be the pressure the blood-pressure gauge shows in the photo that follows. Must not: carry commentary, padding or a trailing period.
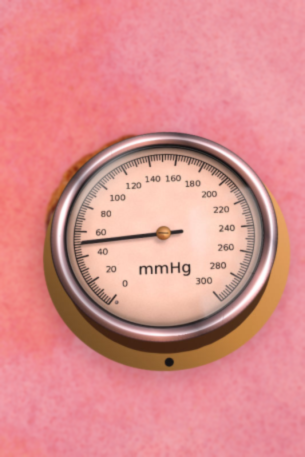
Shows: 50 mmHg
